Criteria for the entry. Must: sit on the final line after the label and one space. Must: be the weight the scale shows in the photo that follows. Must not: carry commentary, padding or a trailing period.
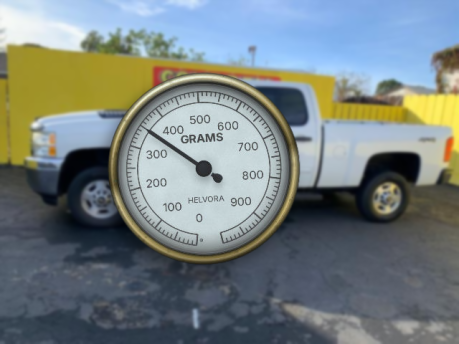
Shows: 350 g
